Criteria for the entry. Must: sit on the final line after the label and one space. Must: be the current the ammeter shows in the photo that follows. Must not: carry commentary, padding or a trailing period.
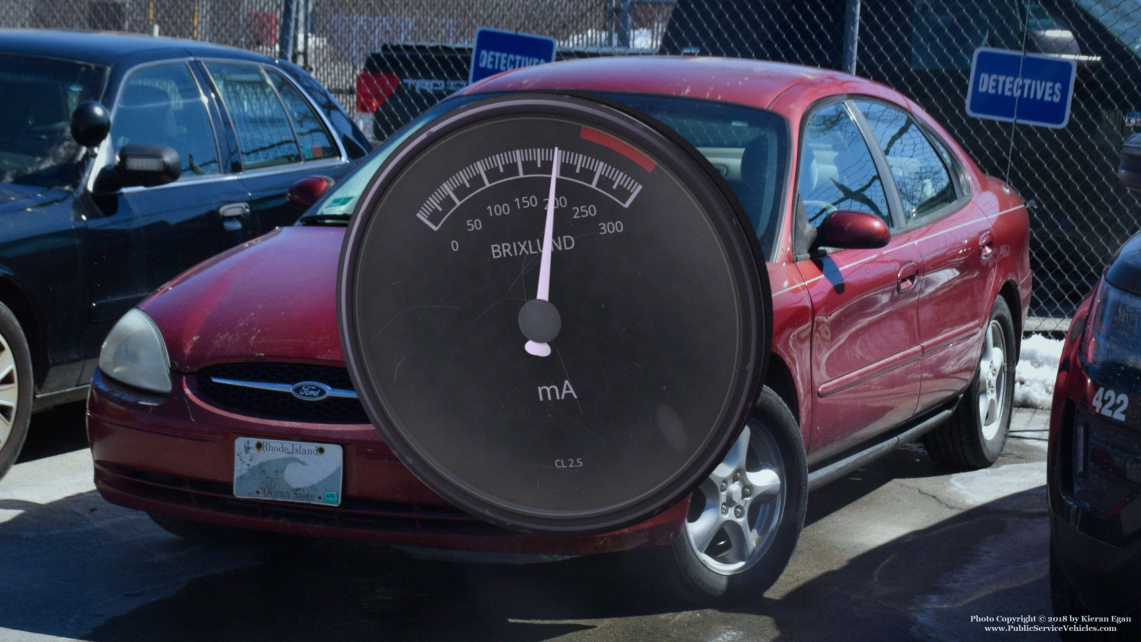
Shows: 200 mA
